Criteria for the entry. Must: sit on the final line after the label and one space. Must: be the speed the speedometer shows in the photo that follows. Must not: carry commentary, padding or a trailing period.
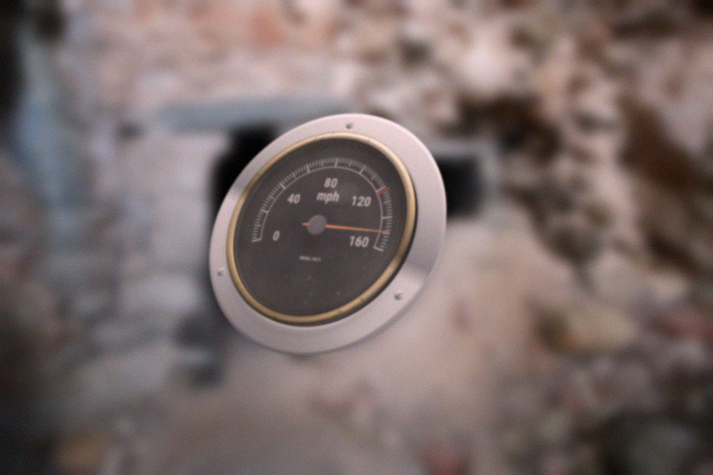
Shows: 150 mph
